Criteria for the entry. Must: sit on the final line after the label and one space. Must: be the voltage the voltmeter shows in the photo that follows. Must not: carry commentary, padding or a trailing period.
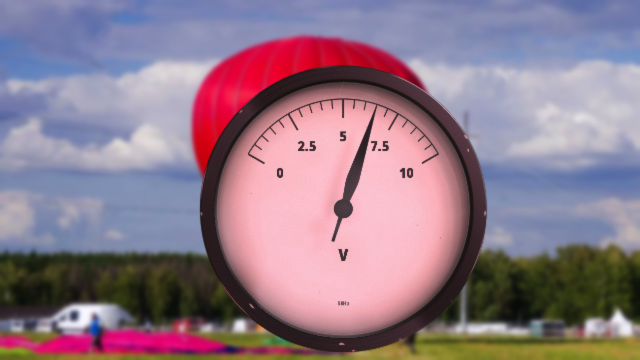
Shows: 6.5 V
